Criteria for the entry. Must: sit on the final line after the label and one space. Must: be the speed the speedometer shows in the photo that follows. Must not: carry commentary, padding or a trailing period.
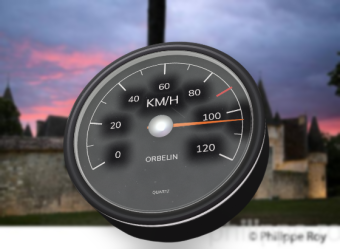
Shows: 105 km/h
